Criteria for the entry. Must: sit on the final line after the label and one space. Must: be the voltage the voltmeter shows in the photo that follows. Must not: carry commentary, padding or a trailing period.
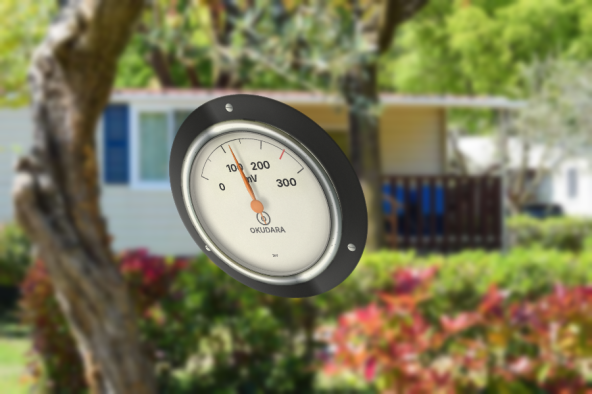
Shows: 125 mV
